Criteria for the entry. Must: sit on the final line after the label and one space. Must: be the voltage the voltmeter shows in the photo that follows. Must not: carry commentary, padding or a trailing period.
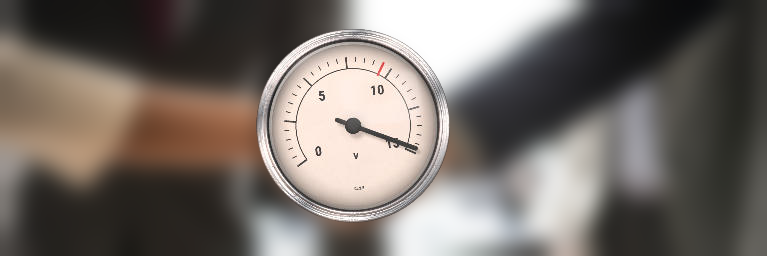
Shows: 14.75 V
